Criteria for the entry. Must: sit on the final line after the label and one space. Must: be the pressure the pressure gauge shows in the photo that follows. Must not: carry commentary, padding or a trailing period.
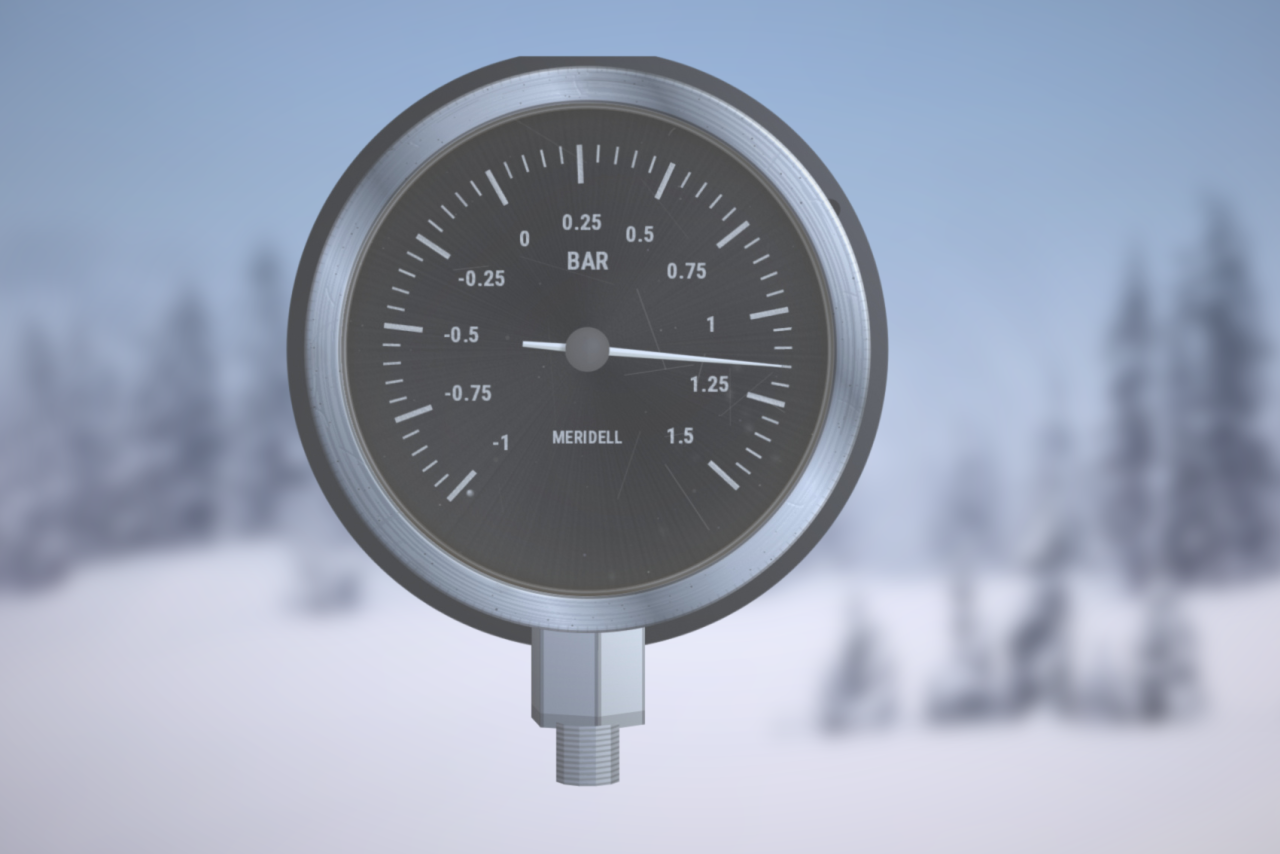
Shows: 1.15 bar
